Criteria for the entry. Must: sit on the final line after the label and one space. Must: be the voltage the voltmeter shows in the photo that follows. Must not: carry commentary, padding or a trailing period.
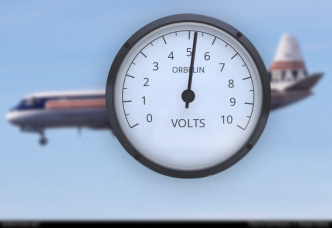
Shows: 5.25 V
